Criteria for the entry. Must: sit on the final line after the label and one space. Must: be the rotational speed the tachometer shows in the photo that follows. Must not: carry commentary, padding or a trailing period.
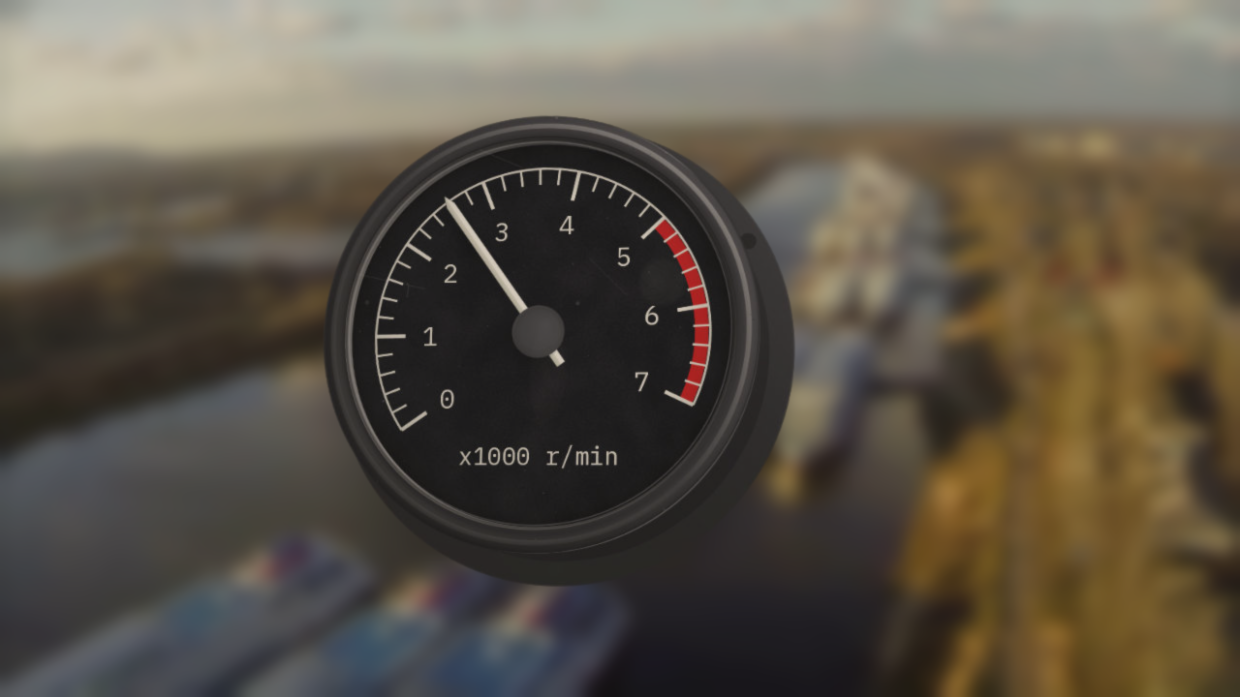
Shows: 2600 rpm
